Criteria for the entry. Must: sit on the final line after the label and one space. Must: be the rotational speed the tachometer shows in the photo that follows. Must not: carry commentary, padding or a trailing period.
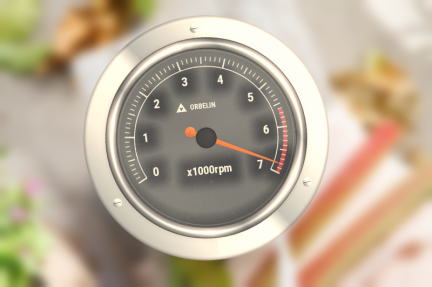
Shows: 6800 rpm
